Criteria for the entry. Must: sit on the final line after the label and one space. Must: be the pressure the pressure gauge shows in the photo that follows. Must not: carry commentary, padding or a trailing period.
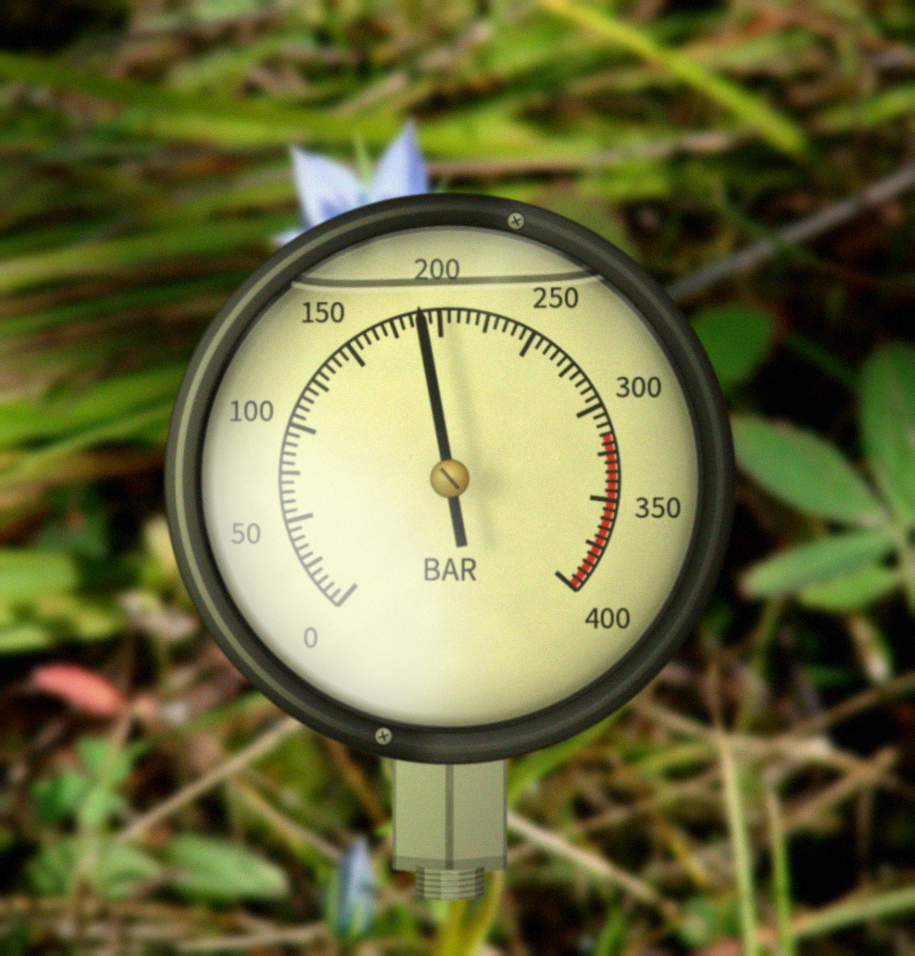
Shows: 190 bar
